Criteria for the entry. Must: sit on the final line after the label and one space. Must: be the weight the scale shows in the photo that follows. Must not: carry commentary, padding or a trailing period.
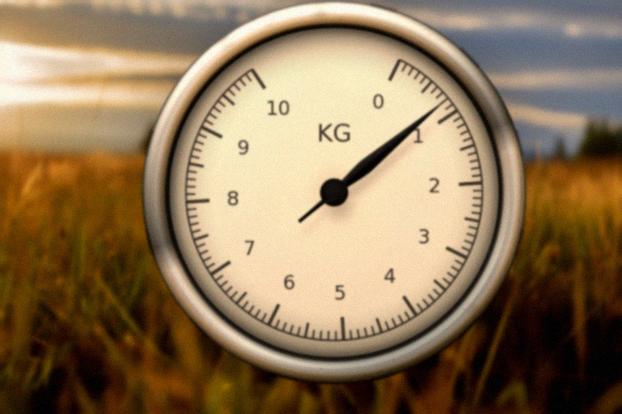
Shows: 0.8 kg
